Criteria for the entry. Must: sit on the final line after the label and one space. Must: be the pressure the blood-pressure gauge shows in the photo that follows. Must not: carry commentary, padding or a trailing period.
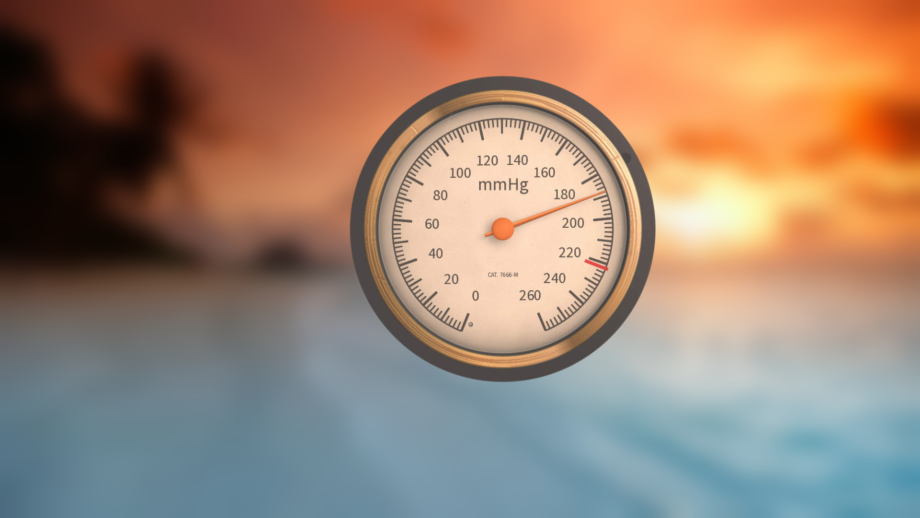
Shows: 188 mmHg
